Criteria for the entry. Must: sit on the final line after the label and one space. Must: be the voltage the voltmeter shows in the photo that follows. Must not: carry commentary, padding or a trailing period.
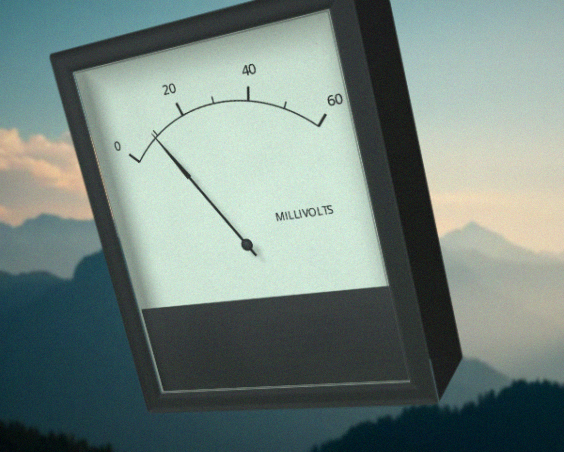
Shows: 10 mV
